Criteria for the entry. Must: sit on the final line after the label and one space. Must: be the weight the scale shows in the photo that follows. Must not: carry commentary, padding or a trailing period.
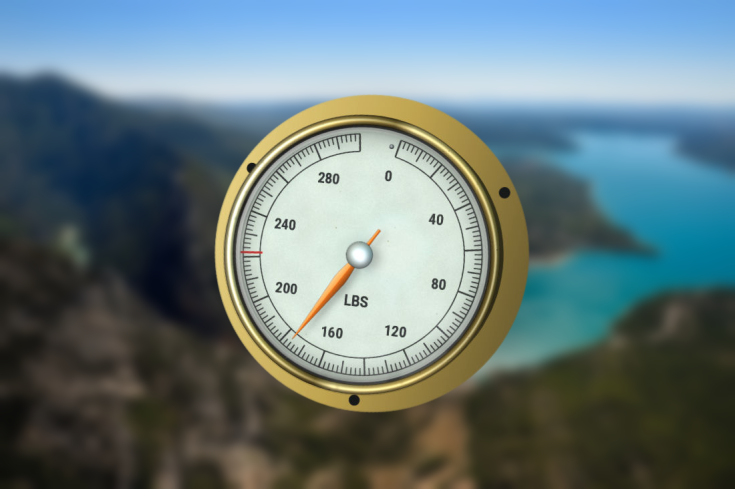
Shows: 176 lb
